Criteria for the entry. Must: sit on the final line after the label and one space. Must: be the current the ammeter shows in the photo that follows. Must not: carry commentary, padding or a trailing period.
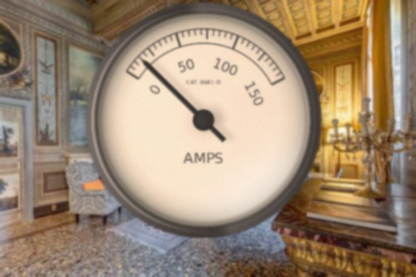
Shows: 15 A
